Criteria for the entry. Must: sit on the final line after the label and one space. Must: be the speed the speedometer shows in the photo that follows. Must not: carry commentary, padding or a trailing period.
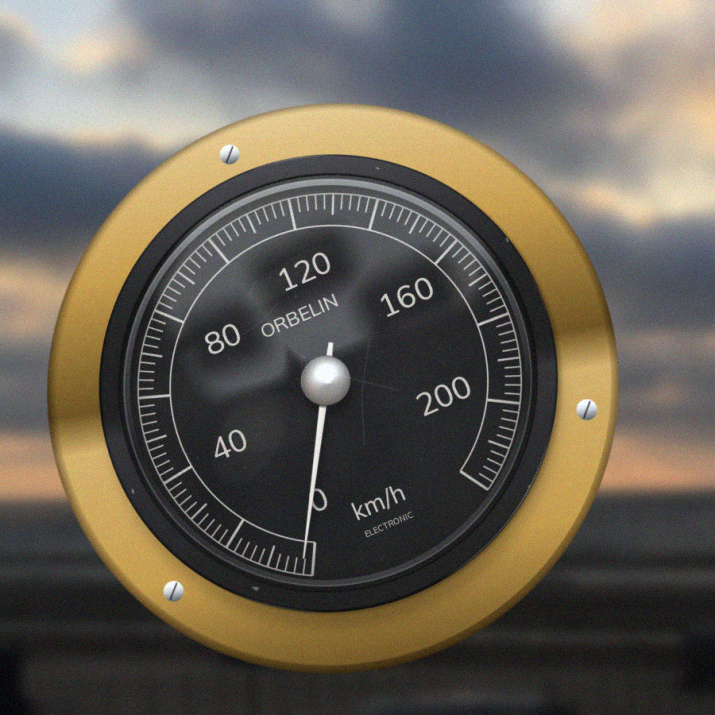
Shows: 2 km/h
